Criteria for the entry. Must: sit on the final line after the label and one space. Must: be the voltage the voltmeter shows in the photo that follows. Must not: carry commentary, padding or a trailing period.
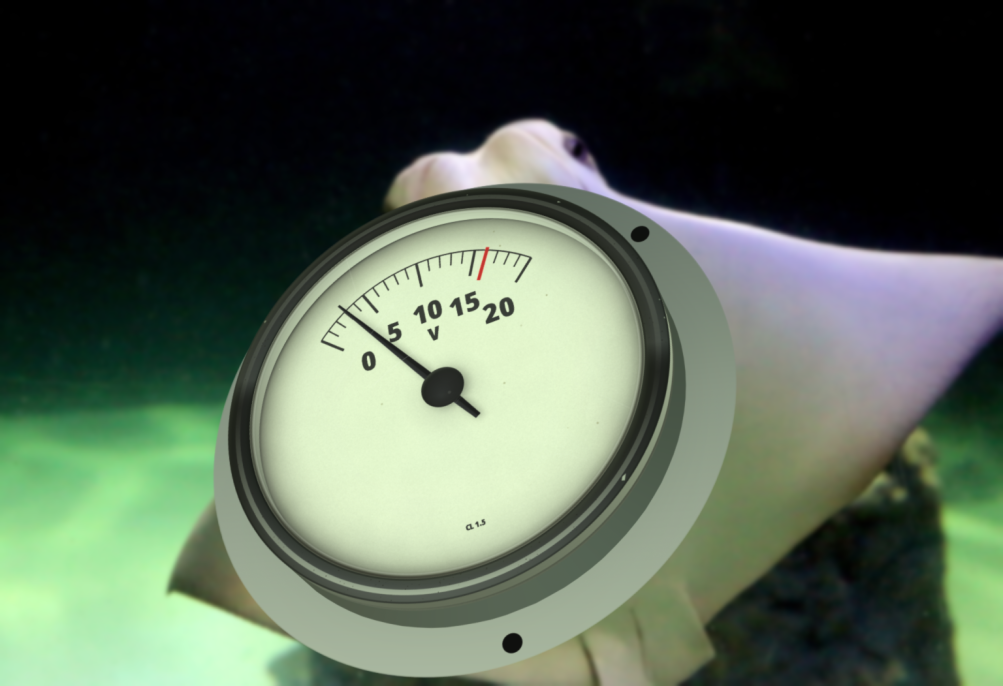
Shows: 3 V
